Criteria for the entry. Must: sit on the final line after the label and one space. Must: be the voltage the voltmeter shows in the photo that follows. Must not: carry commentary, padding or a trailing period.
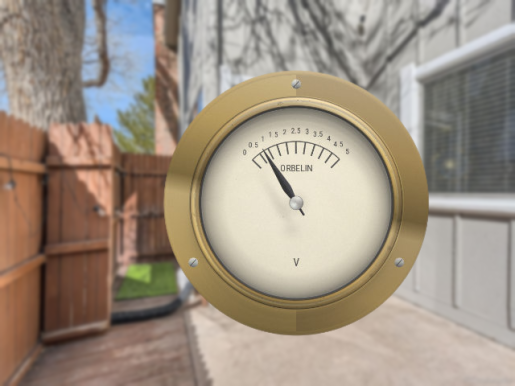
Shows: 0.75 V
